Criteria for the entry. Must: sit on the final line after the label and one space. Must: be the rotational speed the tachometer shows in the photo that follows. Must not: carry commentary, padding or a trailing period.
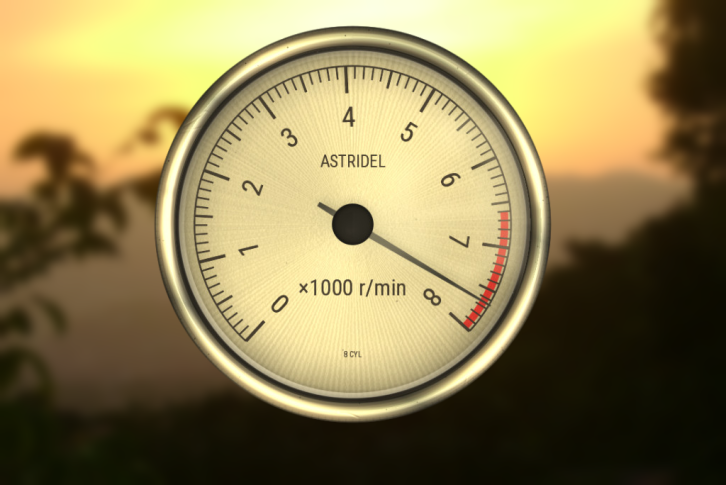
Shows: 7650 rpm
